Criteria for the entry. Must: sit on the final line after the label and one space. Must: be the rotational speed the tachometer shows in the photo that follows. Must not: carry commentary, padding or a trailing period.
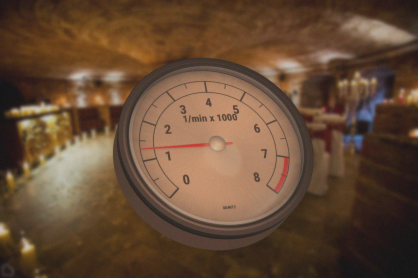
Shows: 1250 rpm
